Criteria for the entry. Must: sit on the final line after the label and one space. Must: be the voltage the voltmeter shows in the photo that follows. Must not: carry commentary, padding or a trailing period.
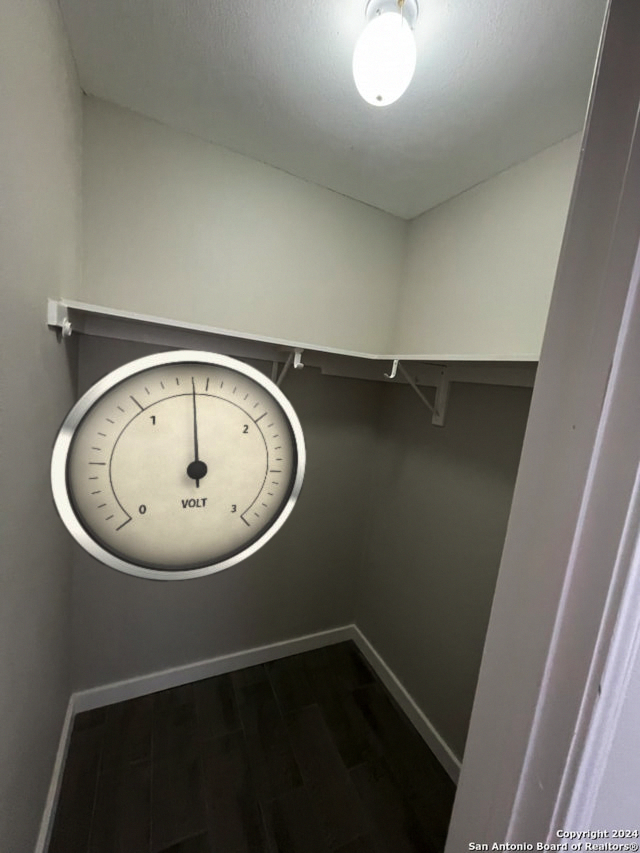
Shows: 1.4 V
